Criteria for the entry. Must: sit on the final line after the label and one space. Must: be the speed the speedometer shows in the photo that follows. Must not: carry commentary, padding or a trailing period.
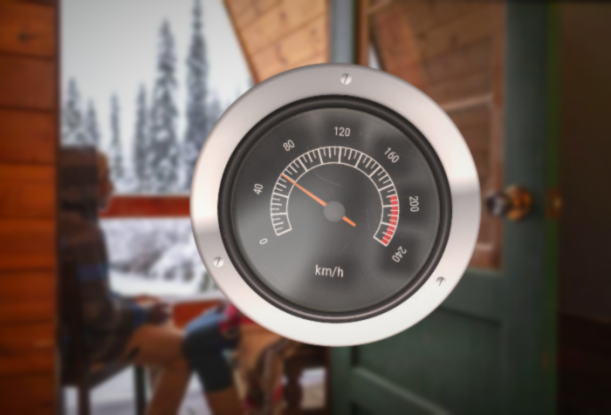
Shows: 60 km/h
